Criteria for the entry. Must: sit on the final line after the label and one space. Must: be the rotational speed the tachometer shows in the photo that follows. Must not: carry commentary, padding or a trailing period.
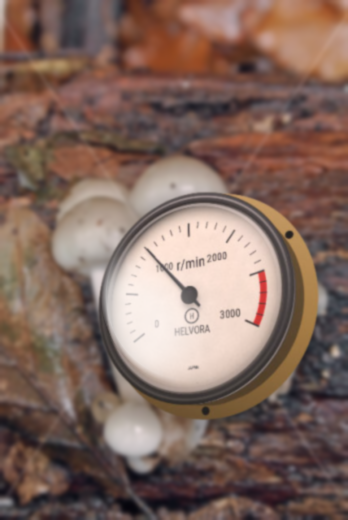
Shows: 1000 rpm
